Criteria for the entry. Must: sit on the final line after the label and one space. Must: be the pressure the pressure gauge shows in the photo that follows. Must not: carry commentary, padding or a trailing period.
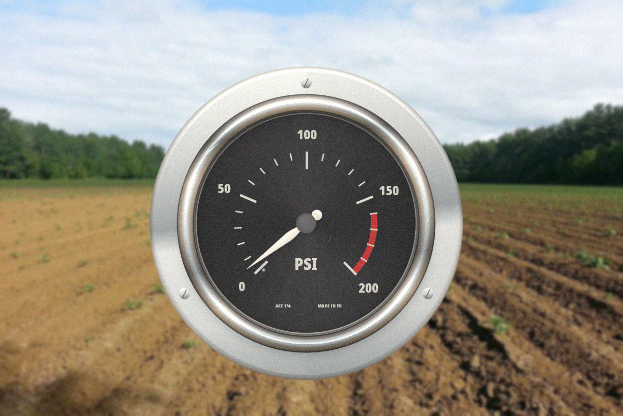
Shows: 5 psi
